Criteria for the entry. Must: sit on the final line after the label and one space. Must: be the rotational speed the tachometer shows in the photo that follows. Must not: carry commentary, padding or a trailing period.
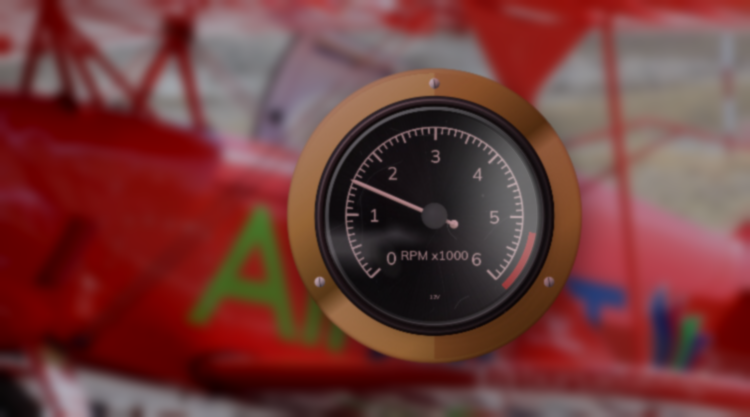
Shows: 1500 rpm
